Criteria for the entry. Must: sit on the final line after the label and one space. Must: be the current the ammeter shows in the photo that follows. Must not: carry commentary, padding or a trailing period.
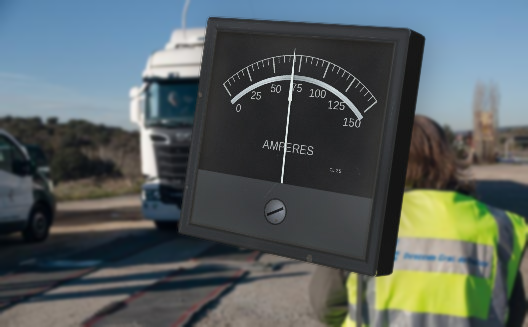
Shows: 70 A
